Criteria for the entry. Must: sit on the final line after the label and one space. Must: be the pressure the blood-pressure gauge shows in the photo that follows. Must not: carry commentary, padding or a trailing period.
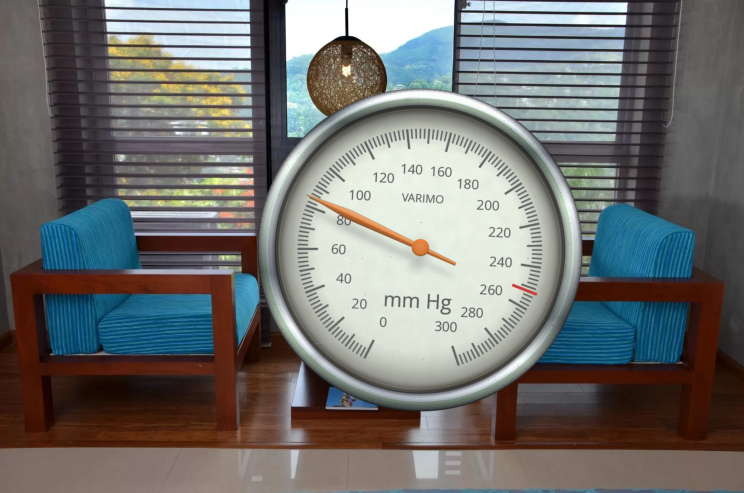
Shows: 84 mmHg
